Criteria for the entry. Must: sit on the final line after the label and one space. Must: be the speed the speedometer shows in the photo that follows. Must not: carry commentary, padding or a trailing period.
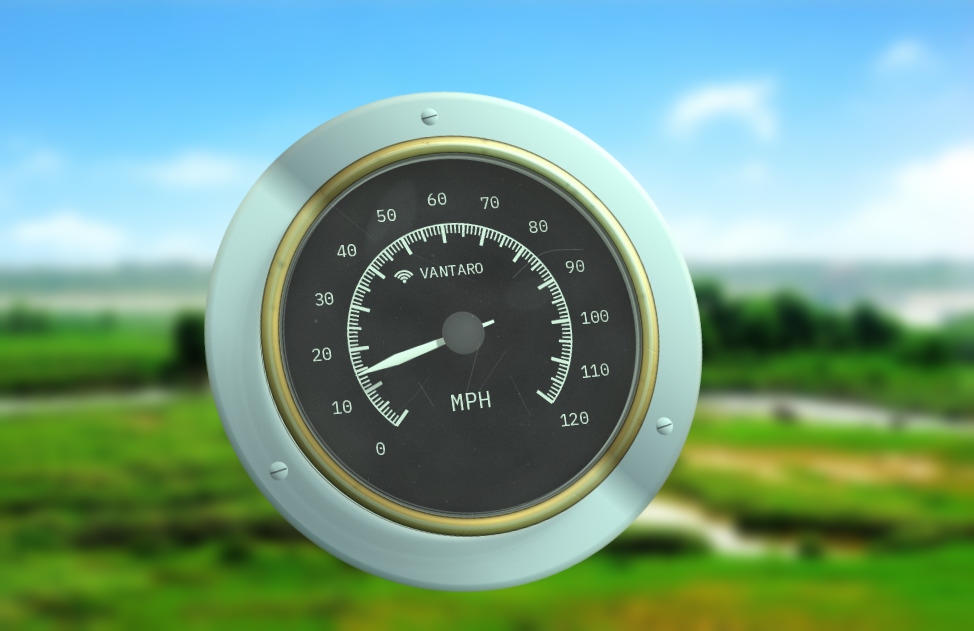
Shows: 14 mph
